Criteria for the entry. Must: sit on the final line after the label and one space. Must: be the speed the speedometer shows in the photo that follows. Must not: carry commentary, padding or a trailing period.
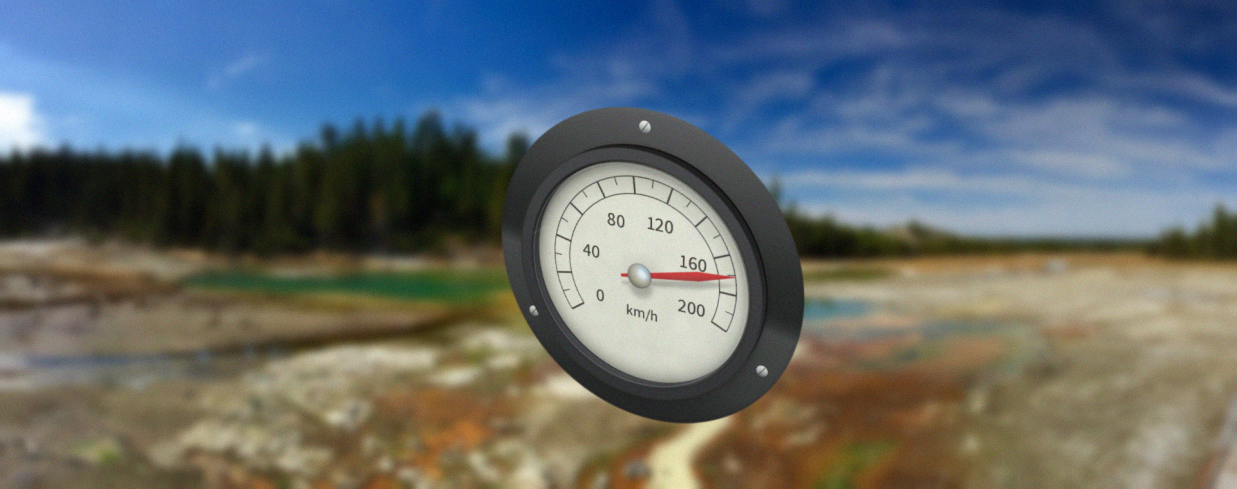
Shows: 170 km/h
